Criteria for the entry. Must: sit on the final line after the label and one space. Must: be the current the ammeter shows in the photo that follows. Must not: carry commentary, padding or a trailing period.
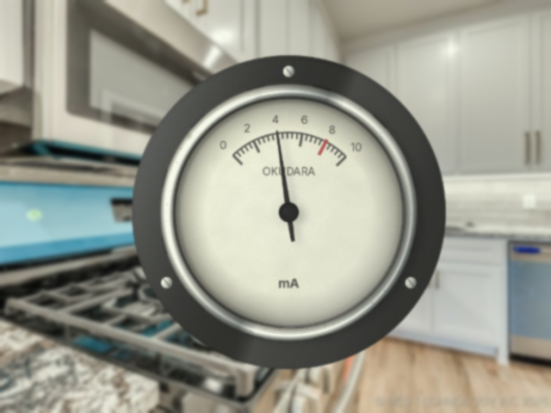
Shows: 4 mA
